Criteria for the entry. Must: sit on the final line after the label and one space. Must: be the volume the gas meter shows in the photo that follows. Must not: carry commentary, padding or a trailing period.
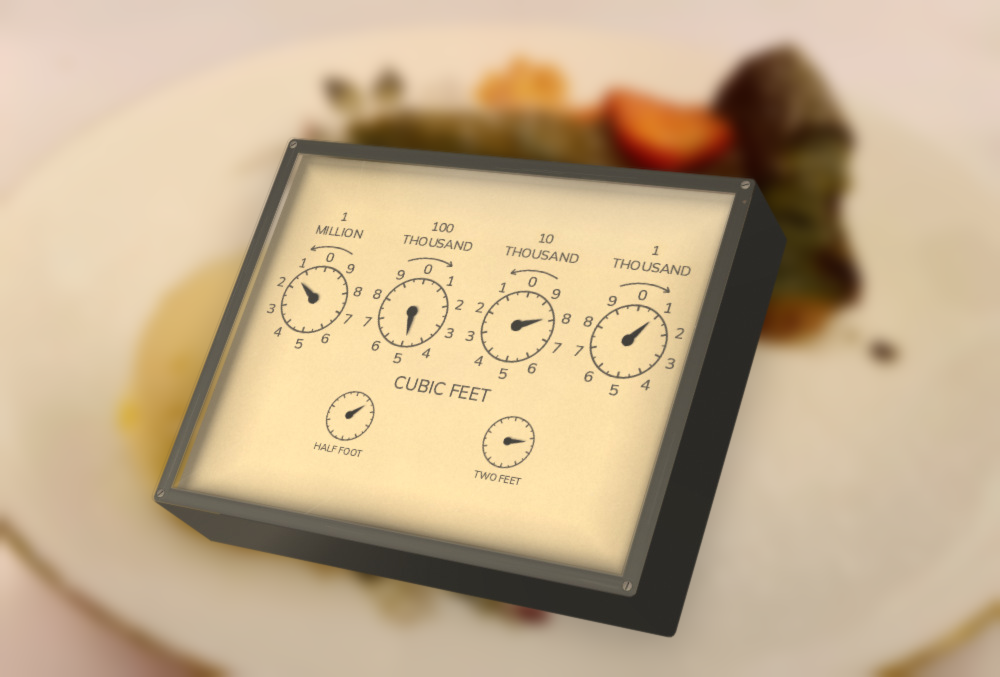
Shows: 148100 ft³
